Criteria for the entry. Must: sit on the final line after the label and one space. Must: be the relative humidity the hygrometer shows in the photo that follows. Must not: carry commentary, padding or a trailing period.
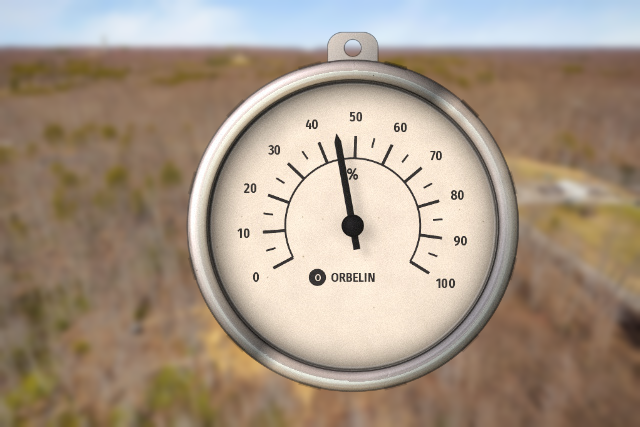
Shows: 45 %
